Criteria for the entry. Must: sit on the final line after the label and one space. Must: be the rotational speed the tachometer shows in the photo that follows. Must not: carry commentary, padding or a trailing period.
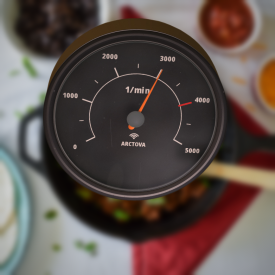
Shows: 3000 rpm
